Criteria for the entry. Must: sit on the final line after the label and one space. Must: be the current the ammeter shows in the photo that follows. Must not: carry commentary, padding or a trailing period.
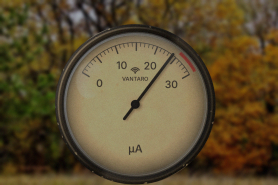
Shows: 24 µA
